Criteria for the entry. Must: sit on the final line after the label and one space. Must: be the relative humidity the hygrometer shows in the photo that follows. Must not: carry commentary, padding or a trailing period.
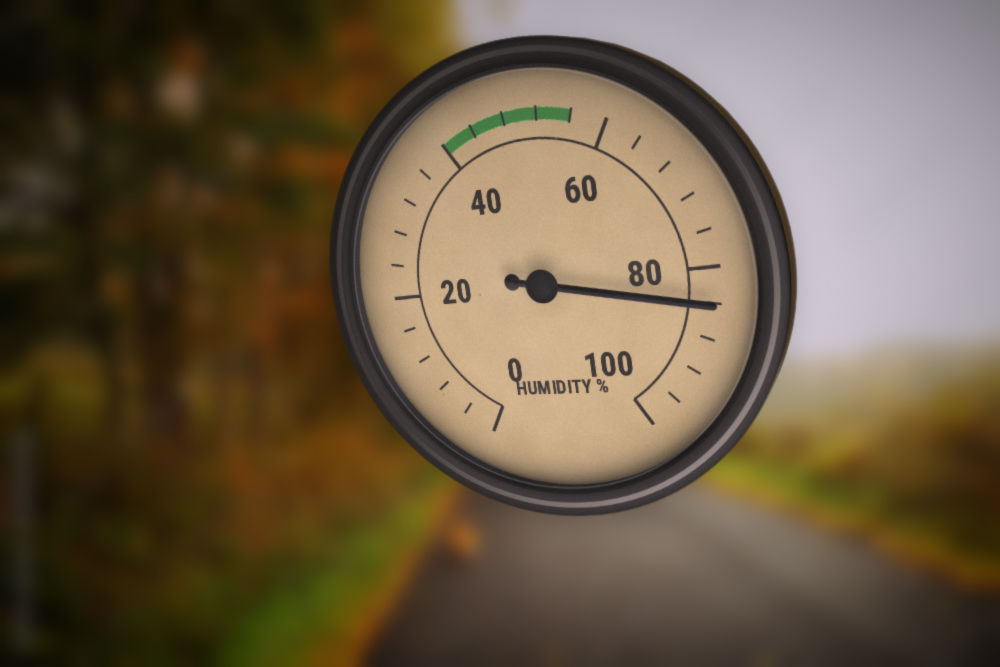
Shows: 84 %
